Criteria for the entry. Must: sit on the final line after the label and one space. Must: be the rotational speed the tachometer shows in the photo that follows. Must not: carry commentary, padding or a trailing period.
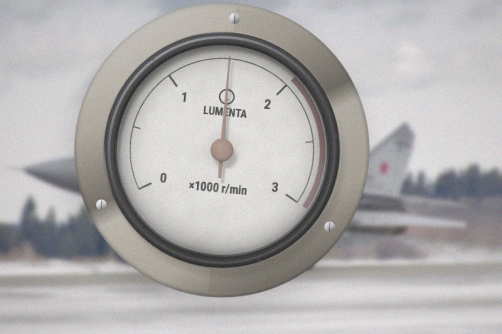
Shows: 1500 rpm
